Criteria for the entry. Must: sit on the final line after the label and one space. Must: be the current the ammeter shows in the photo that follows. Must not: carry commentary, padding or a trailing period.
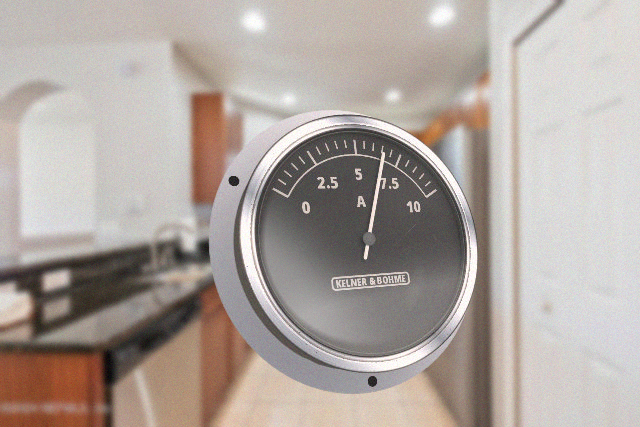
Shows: 6.5 A
